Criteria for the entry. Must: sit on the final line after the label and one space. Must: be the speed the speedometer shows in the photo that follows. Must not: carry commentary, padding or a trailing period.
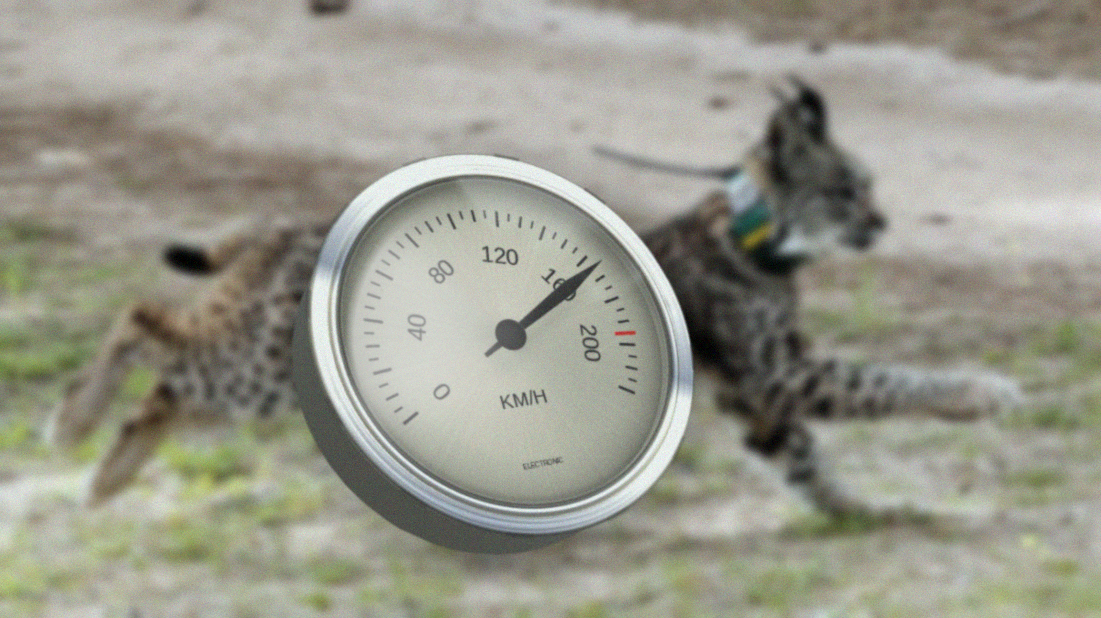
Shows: 165 km/h
